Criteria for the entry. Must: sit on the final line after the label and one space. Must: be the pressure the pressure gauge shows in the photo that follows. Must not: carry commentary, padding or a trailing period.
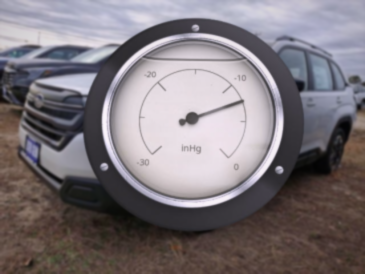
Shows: -7.5 inHg
